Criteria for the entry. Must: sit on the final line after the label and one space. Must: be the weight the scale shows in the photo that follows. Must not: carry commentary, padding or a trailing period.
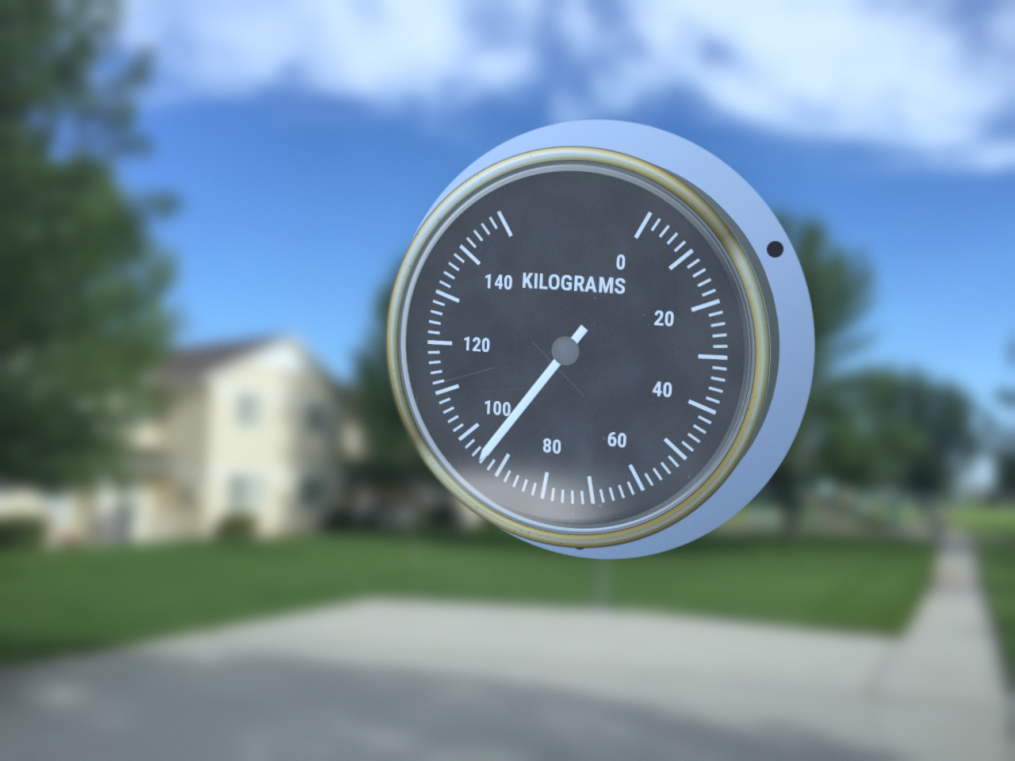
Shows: 94 kg
